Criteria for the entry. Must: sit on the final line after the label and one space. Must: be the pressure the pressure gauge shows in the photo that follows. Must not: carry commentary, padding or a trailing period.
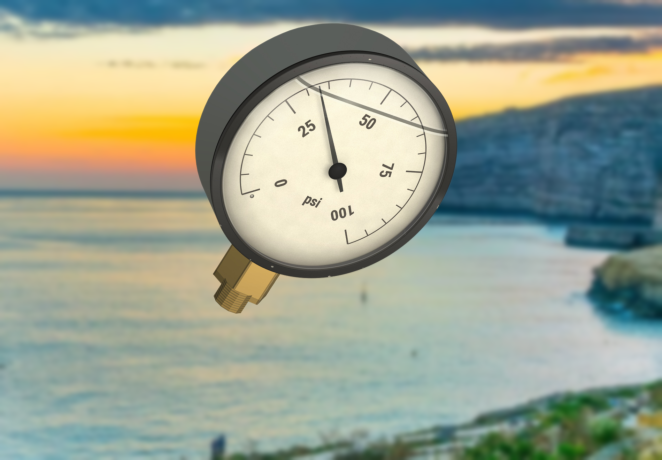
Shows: 32.5 psi
